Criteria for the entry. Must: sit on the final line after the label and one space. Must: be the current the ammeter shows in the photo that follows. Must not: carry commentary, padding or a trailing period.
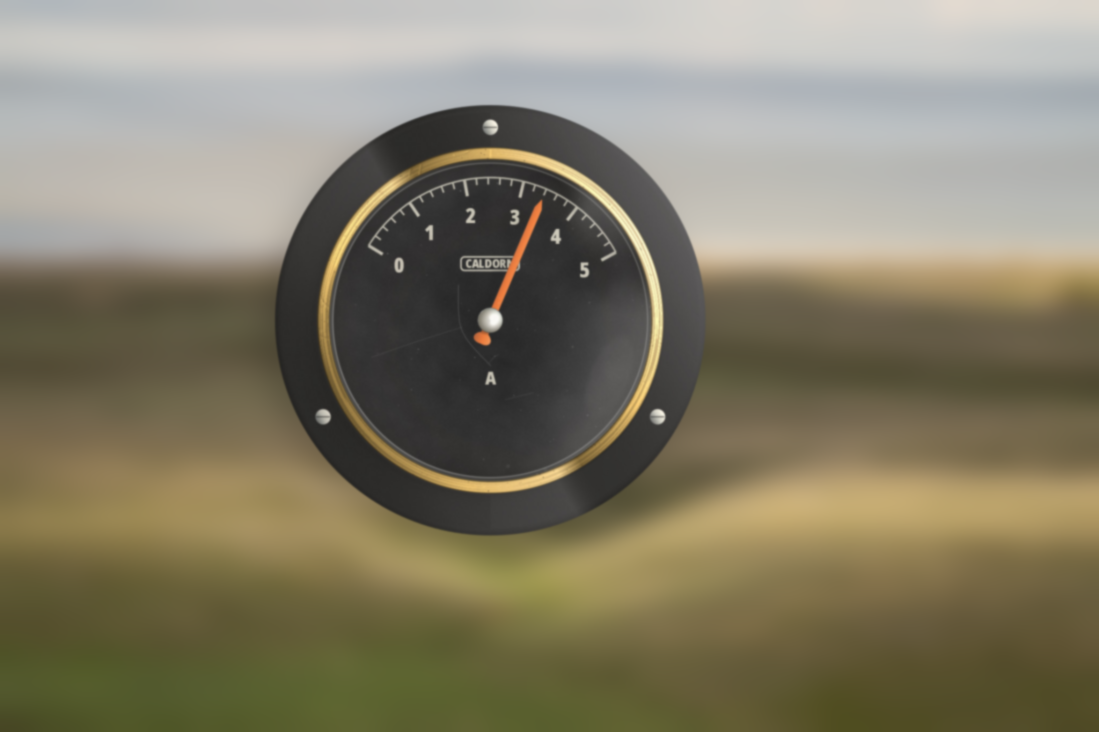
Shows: 3.4 A
